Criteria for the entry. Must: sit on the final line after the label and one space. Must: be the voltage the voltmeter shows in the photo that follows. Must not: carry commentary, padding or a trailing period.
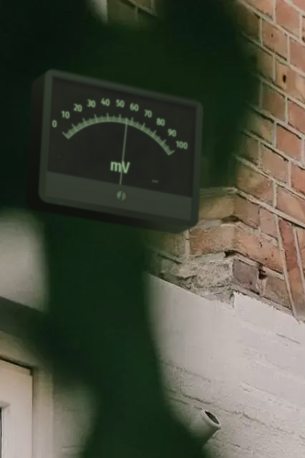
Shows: 55 mV
